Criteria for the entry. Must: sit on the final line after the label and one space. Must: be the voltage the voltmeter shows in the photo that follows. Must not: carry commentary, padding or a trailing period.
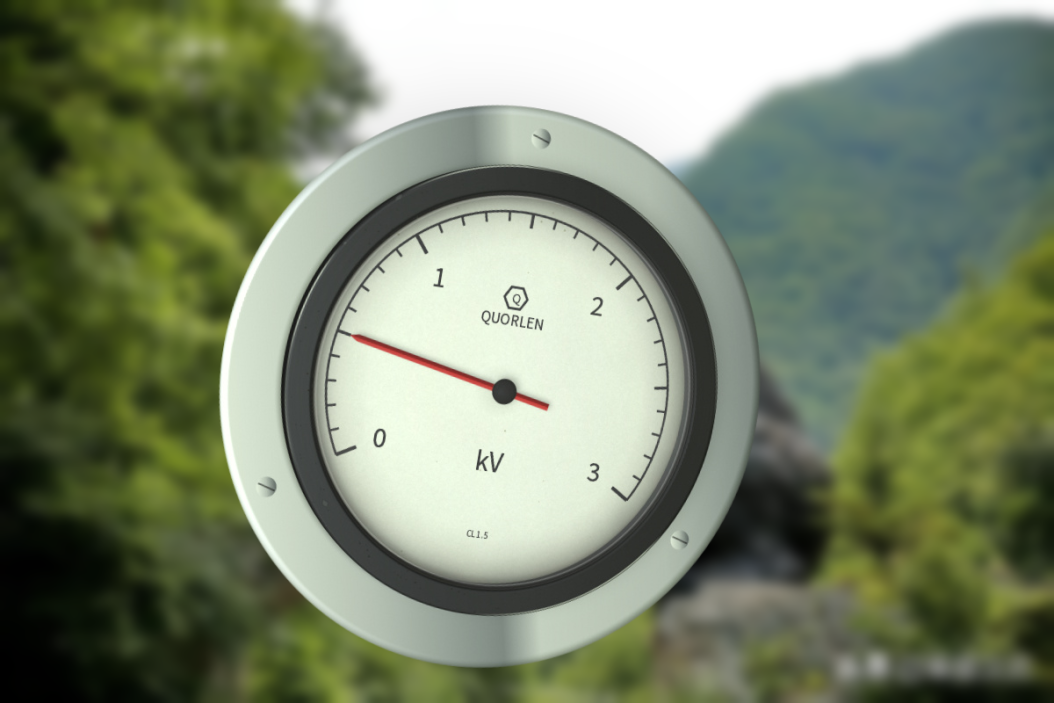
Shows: 0.5 kV
